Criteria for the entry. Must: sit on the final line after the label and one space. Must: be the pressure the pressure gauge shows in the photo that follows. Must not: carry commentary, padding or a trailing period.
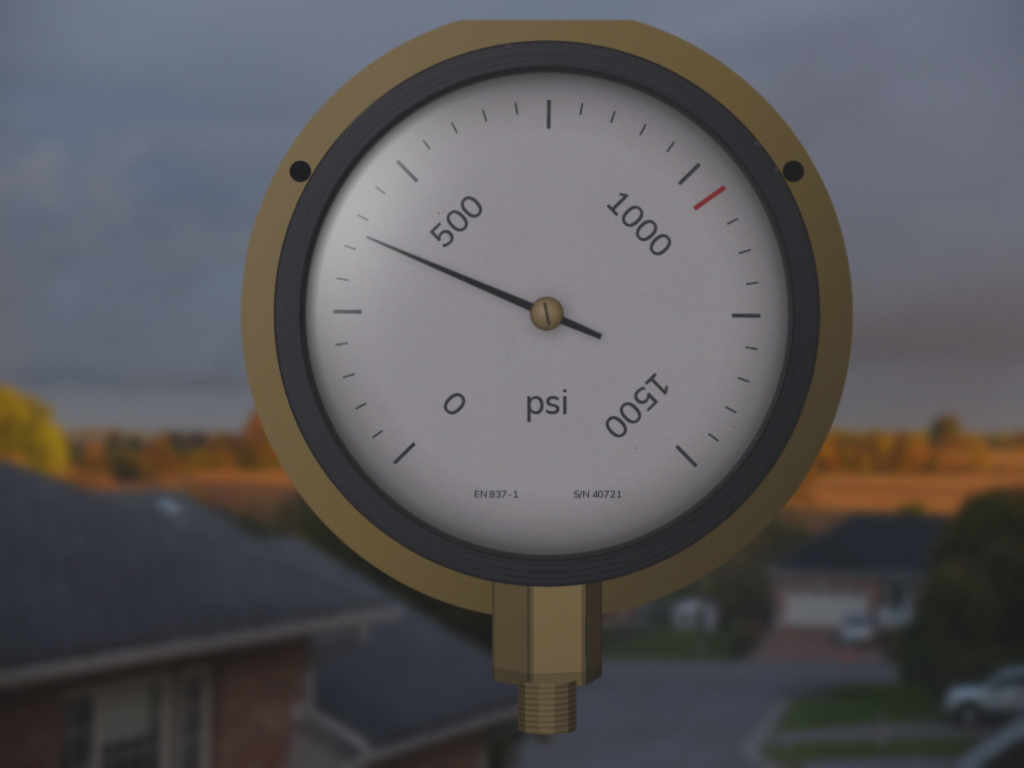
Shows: 375 psi
